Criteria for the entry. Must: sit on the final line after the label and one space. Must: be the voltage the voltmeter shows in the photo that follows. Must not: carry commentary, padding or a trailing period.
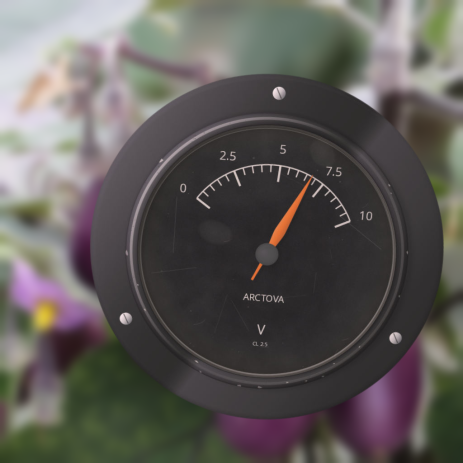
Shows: 6.75 V
